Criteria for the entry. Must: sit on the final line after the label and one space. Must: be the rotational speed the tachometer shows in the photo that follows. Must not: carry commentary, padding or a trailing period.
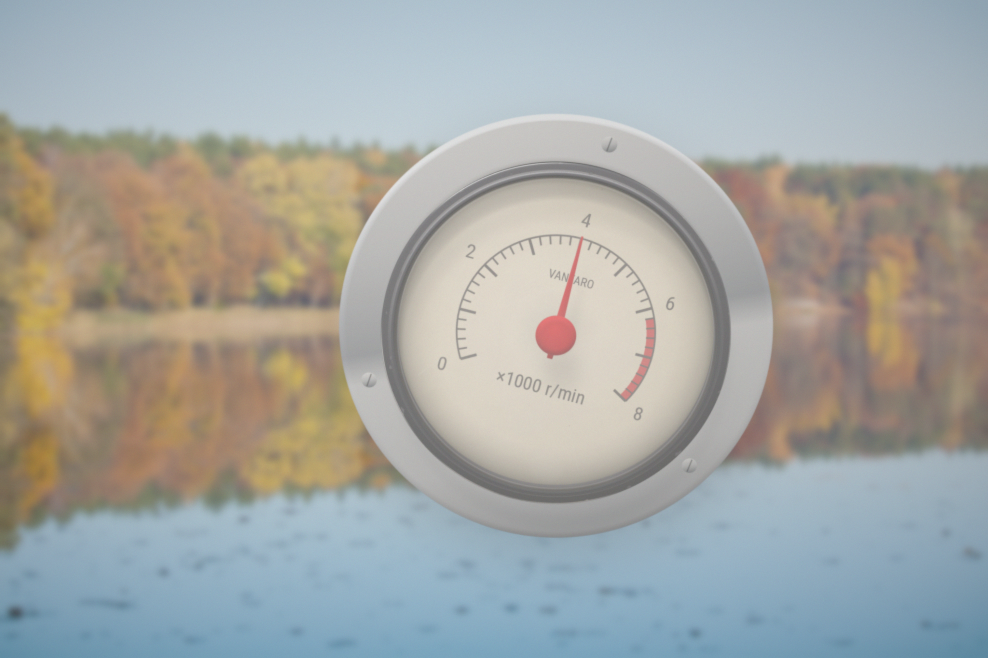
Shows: 4000 rpm
